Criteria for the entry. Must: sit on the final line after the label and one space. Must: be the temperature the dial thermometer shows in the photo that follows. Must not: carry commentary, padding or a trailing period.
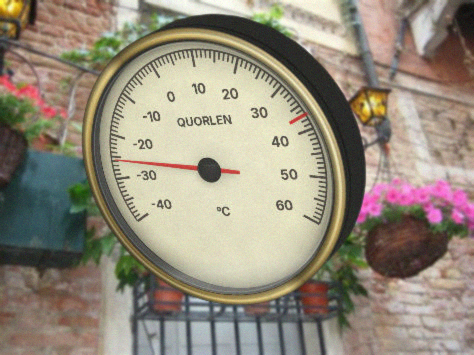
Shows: -25 °C
